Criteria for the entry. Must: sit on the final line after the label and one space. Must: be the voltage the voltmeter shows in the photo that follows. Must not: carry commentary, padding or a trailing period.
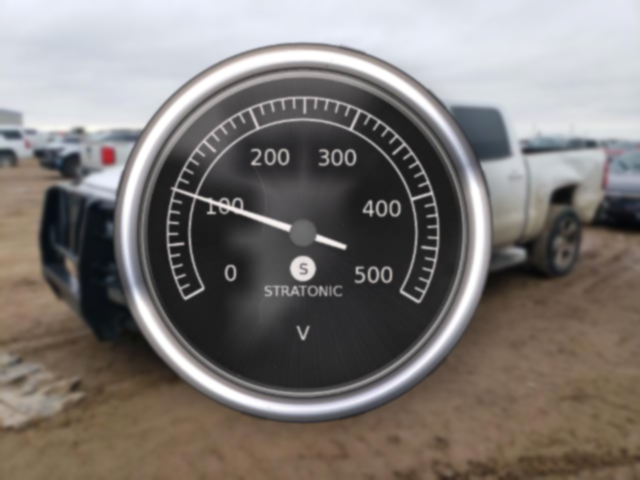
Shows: 100 V
